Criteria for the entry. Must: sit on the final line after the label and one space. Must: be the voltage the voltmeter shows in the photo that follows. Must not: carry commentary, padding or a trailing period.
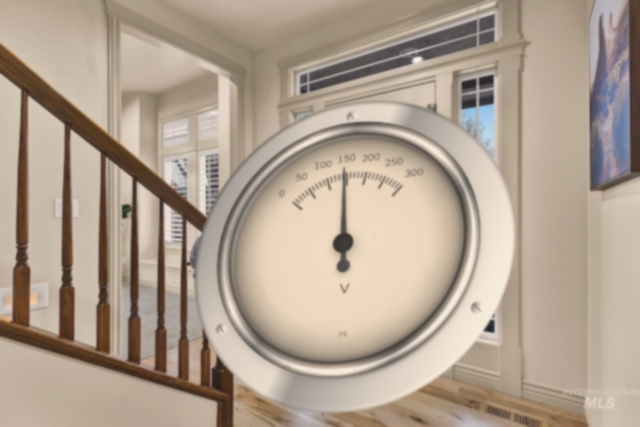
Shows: 150 V
